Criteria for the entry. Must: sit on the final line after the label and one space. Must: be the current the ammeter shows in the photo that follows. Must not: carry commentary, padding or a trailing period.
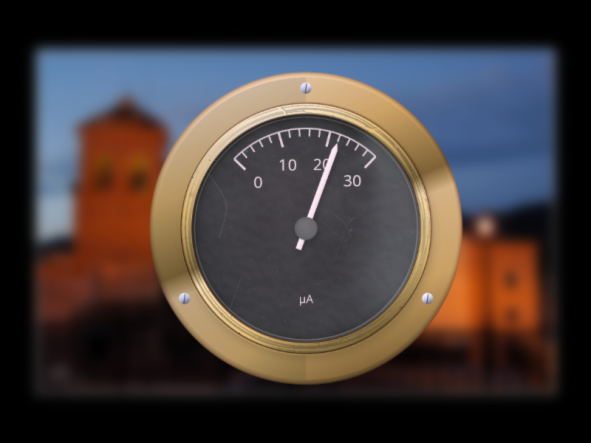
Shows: 22 µA
